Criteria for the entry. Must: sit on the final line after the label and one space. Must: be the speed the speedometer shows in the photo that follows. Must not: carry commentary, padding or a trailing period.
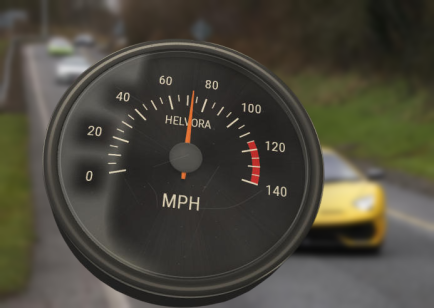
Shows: 72.5 mph
